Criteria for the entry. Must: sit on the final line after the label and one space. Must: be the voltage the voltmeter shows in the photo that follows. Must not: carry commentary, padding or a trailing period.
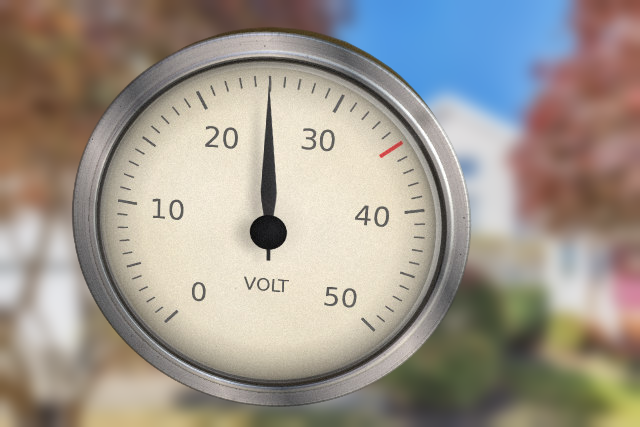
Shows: 25 V
